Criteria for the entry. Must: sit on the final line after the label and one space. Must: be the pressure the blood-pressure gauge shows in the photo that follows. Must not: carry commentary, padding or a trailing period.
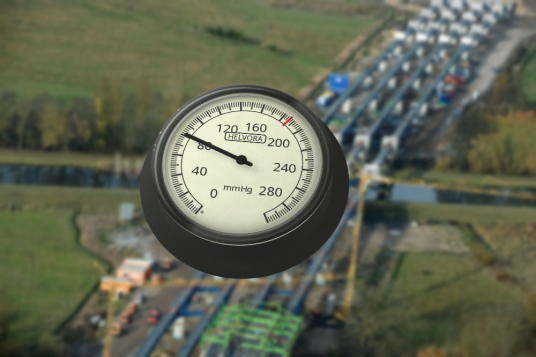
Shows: 80 mmHg
